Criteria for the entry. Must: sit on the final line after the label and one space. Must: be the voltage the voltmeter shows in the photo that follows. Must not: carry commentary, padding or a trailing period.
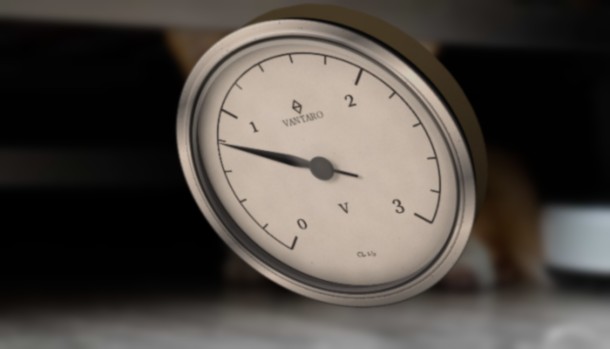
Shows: 0.8 V
